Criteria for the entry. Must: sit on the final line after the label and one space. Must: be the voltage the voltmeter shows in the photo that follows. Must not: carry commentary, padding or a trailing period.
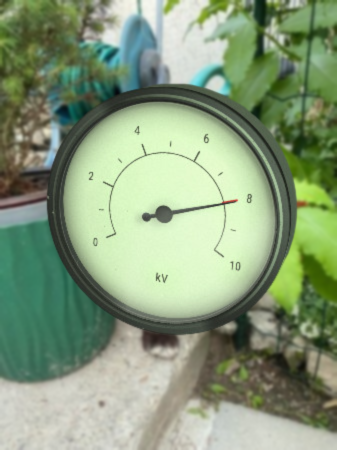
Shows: 8 kV
